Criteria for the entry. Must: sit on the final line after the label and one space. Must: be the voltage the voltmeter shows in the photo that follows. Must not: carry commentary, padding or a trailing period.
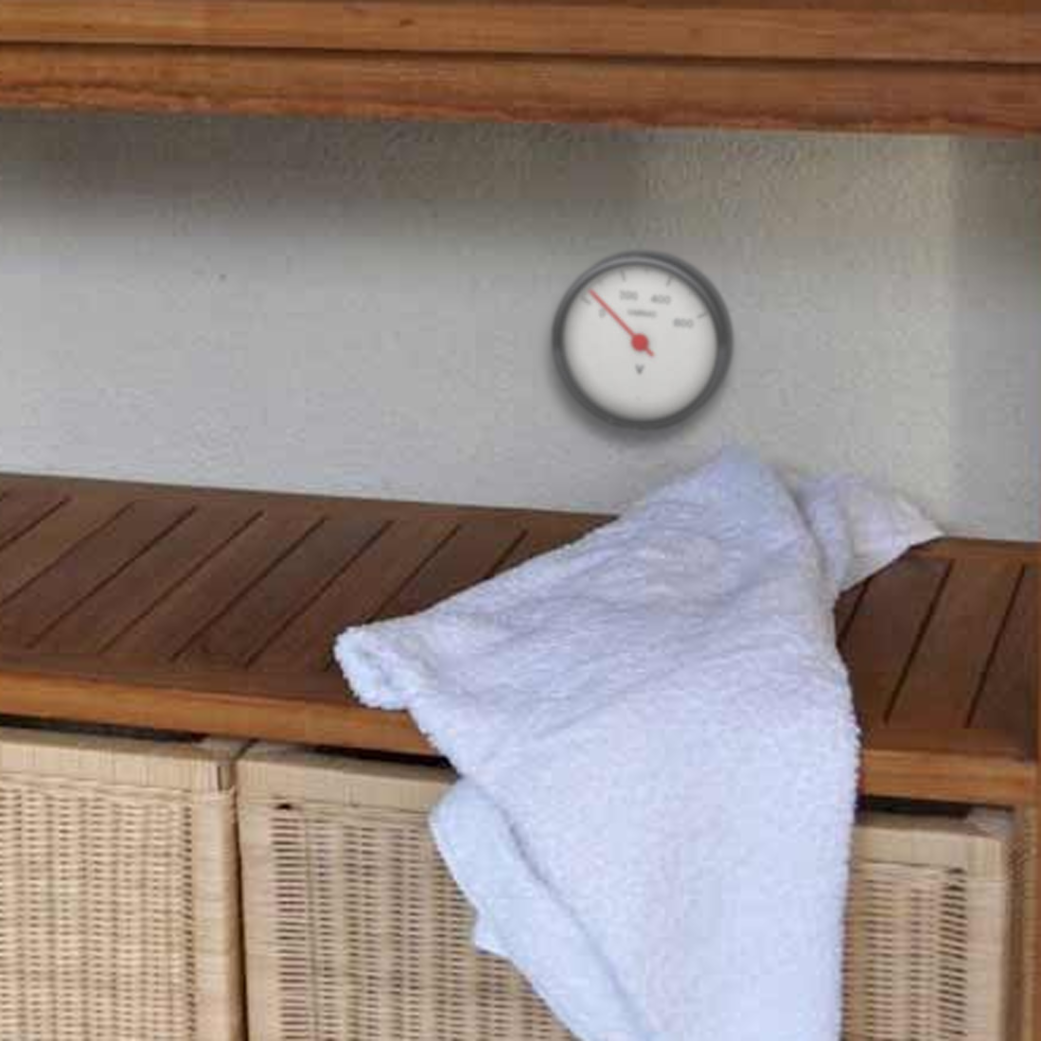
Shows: 50 V
